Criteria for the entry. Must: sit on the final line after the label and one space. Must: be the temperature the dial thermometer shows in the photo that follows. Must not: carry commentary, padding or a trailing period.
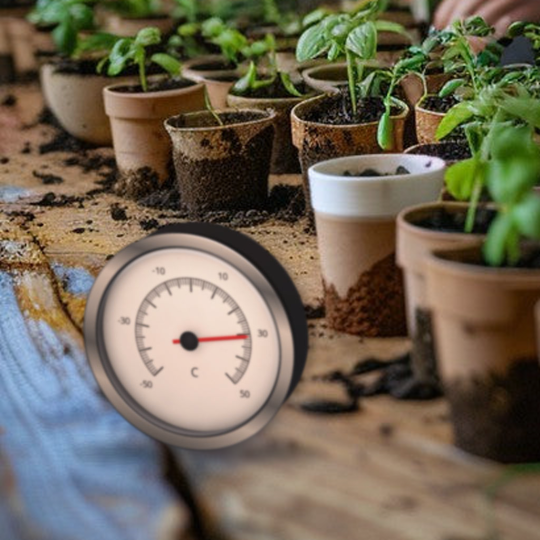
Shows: 30 °C
